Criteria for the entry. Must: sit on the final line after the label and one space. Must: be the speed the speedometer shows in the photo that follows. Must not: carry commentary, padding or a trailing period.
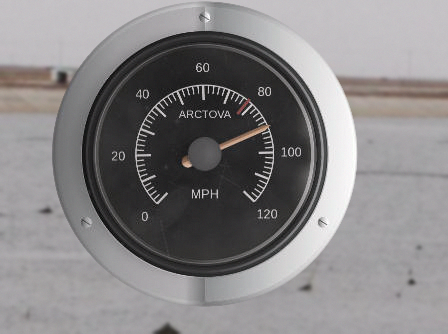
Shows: 90 mph
